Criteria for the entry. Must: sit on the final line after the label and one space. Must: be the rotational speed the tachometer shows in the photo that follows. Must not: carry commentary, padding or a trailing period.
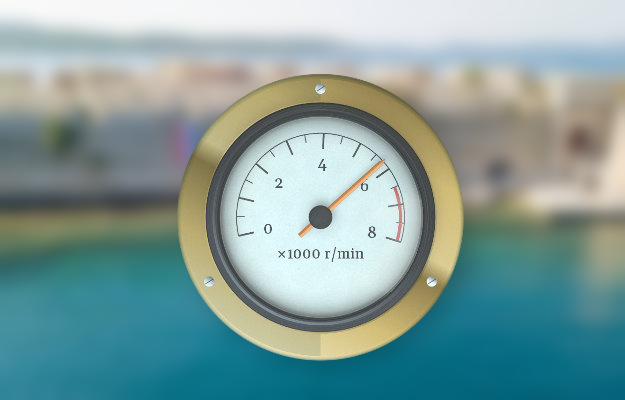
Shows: 5750 rpm
